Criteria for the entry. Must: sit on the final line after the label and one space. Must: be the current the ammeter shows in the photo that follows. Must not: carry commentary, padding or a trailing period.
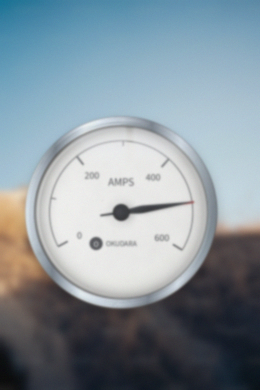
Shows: 500 A
